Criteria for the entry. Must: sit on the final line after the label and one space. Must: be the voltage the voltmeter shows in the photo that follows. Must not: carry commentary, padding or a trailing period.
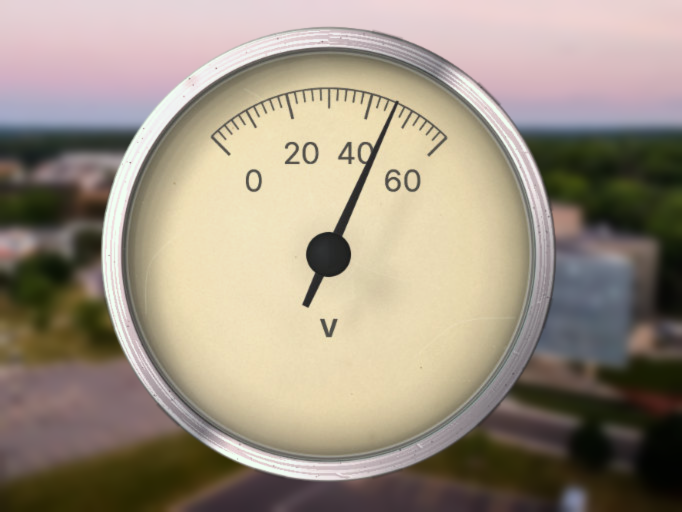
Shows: 46 V
